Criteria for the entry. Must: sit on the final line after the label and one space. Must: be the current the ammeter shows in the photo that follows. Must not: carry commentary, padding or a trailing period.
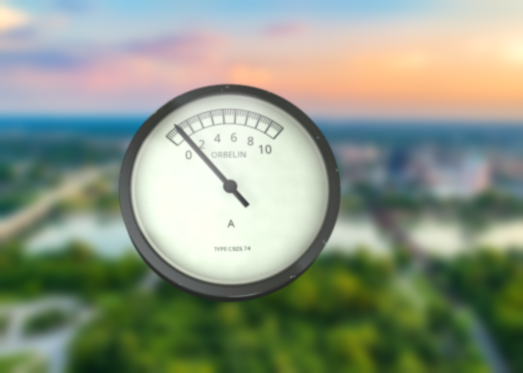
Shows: 1 A
